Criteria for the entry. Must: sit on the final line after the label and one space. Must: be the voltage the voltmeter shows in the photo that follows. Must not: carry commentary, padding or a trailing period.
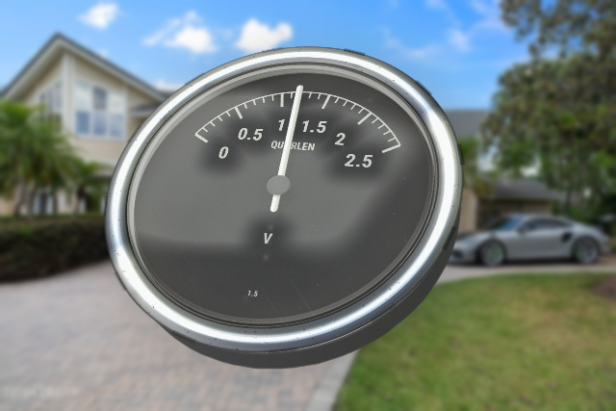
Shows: 1.2 V
